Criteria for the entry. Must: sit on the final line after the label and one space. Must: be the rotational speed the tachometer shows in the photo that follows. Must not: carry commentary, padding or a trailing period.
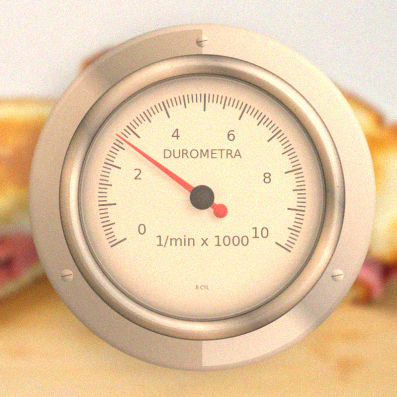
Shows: 2700 rpm
